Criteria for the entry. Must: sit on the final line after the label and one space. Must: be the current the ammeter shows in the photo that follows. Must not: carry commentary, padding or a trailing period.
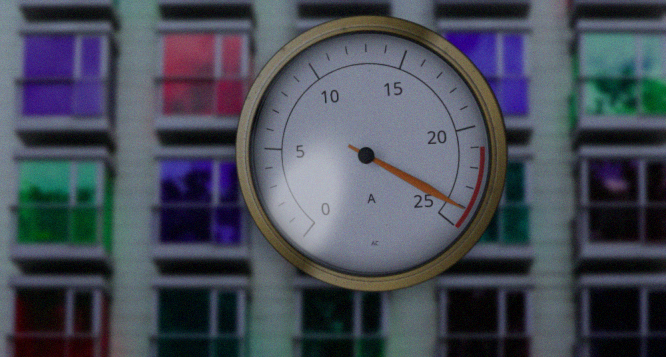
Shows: 24 A
